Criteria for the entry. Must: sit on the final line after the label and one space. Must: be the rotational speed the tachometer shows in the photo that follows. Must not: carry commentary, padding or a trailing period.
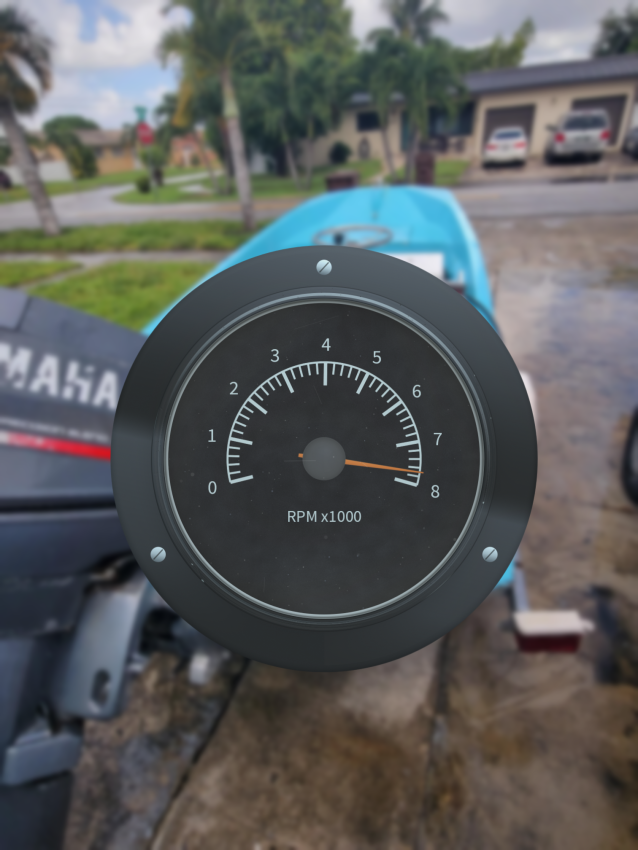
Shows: 7700 rpm
